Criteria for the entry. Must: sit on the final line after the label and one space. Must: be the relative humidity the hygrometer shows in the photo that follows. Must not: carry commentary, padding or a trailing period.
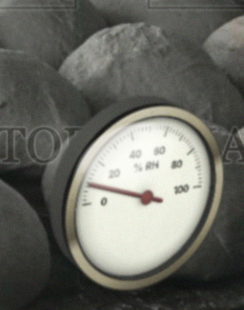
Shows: 10 %
